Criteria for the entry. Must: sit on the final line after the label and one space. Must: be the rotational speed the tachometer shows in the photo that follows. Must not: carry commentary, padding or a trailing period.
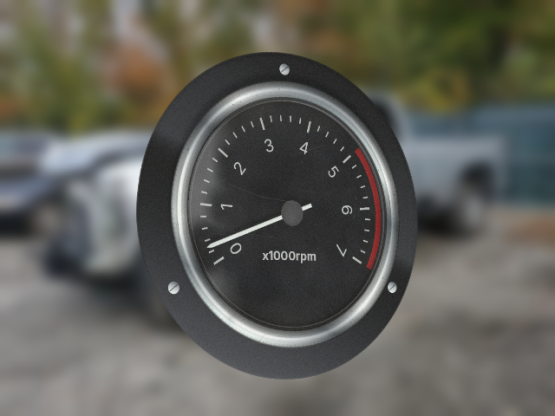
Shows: 300 rpm
